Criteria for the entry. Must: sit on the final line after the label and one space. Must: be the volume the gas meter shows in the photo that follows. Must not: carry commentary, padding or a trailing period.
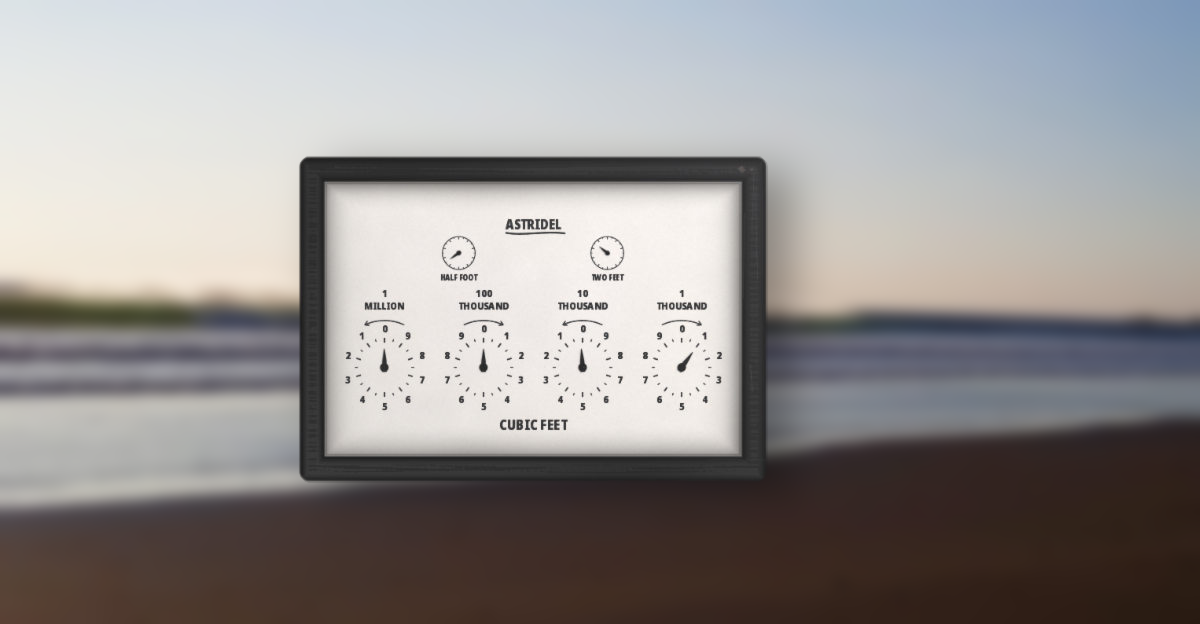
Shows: 100 ft³
